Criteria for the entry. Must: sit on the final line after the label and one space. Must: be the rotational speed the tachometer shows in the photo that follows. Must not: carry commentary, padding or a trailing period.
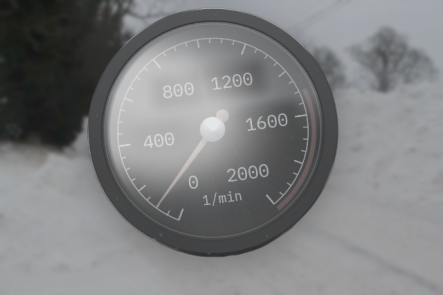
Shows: 100 rpm
